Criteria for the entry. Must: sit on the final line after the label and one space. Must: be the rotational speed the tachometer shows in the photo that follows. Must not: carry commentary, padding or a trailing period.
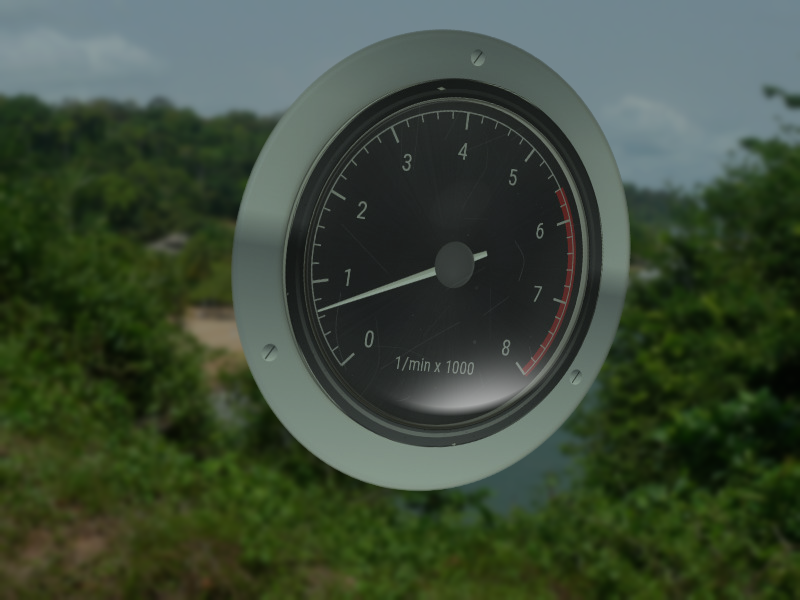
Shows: 700 rpm
